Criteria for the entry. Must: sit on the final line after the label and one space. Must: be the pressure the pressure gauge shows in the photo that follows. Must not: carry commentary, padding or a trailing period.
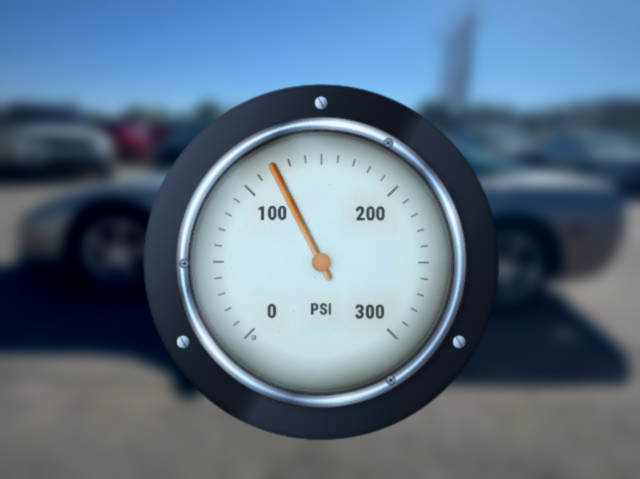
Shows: 120 psi
